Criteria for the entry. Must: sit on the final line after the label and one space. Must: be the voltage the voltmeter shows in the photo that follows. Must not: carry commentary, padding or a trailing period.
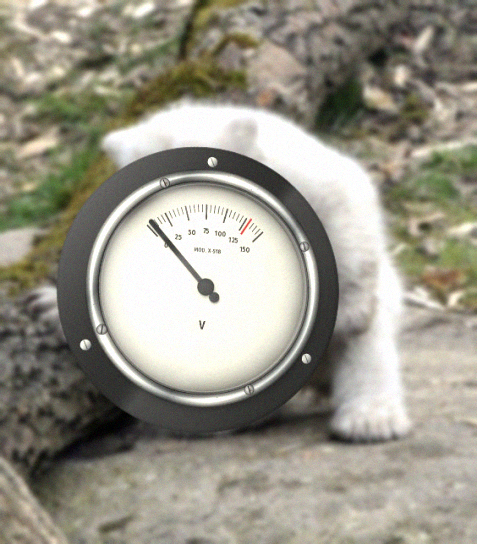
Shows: 5 V
